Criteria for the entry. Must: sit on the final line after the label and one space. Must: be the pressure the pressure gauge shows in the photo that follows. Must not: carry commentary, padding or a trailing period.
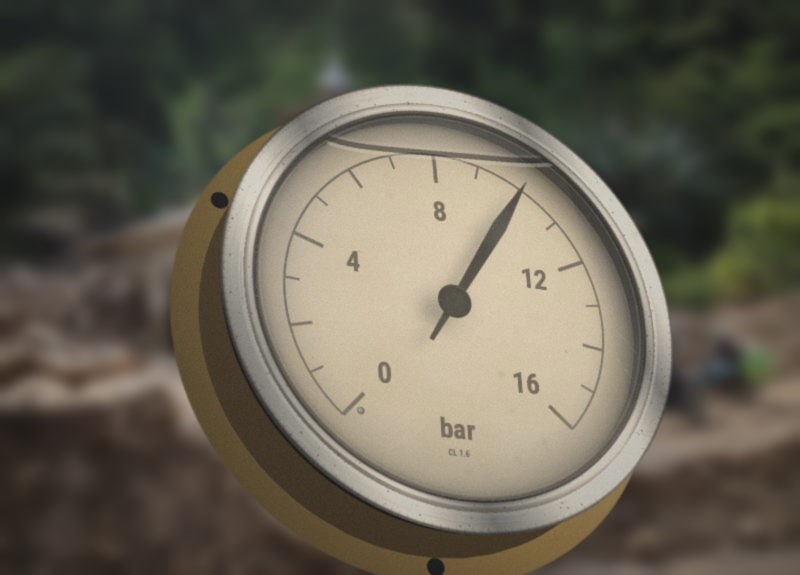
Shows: 10 bar
